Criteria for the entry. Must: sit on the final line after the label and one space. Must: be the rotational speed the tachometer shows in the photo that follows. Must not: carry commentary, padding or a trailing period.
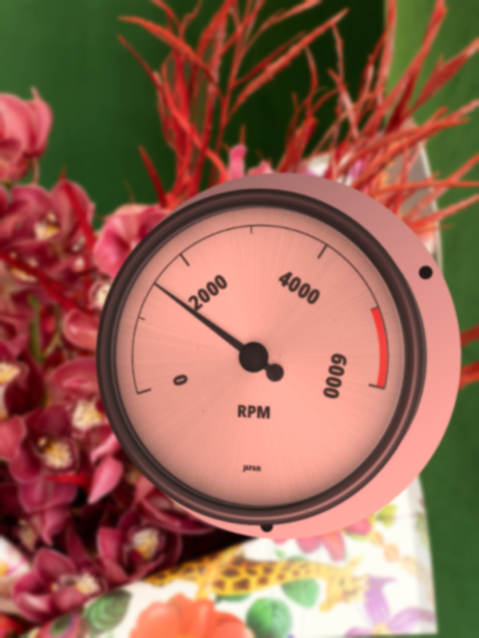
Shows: 1500 rpm
